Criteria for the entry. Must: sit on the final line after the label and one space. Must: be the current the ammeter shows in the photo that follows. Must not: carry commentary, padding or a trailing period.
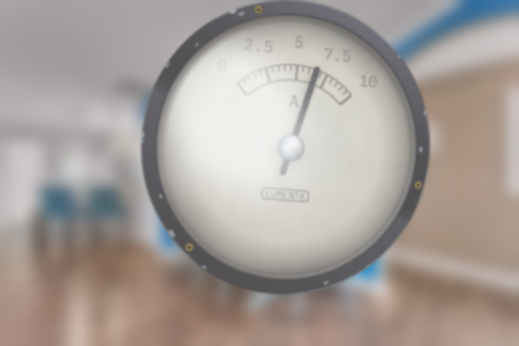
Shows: 6.5 A
